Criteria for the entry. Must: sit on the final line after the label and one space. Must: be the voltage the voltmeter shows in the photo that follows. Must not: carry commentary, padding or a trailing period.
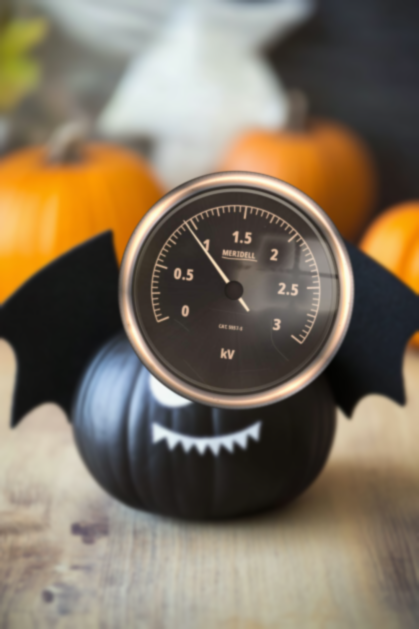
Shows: 0.95 kV
